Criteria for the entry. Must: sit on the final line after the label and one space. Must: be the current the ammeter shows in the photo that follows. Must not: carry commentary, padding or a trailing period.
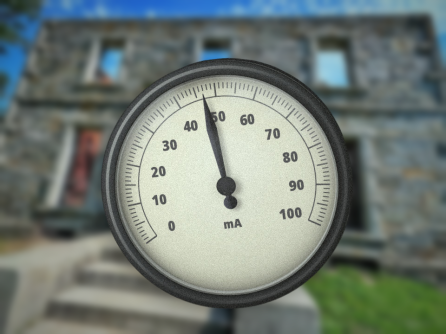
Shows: 47 mA
